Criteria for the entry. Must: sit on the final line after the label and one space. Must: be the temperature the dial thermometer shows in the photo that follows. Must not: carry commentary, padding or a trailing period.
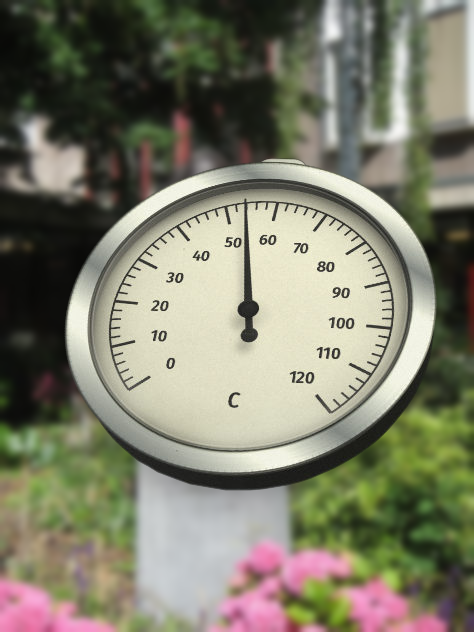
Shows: 54 °C
